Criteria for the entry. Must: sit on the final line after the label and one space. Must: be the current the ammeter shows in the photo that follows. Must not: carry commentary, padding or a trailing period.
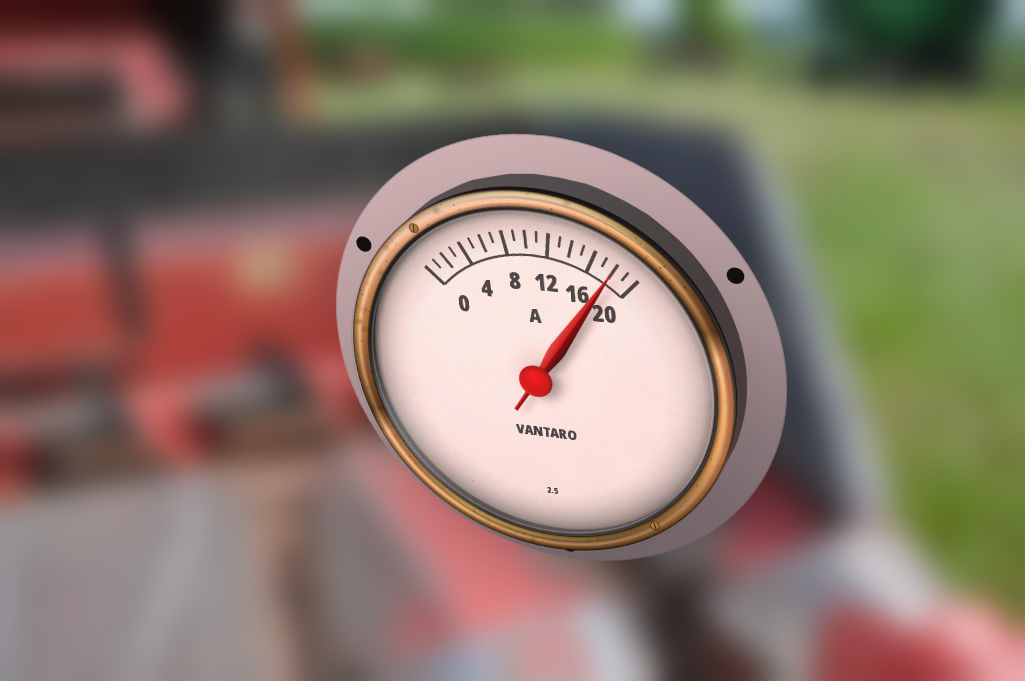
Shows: 18 A
